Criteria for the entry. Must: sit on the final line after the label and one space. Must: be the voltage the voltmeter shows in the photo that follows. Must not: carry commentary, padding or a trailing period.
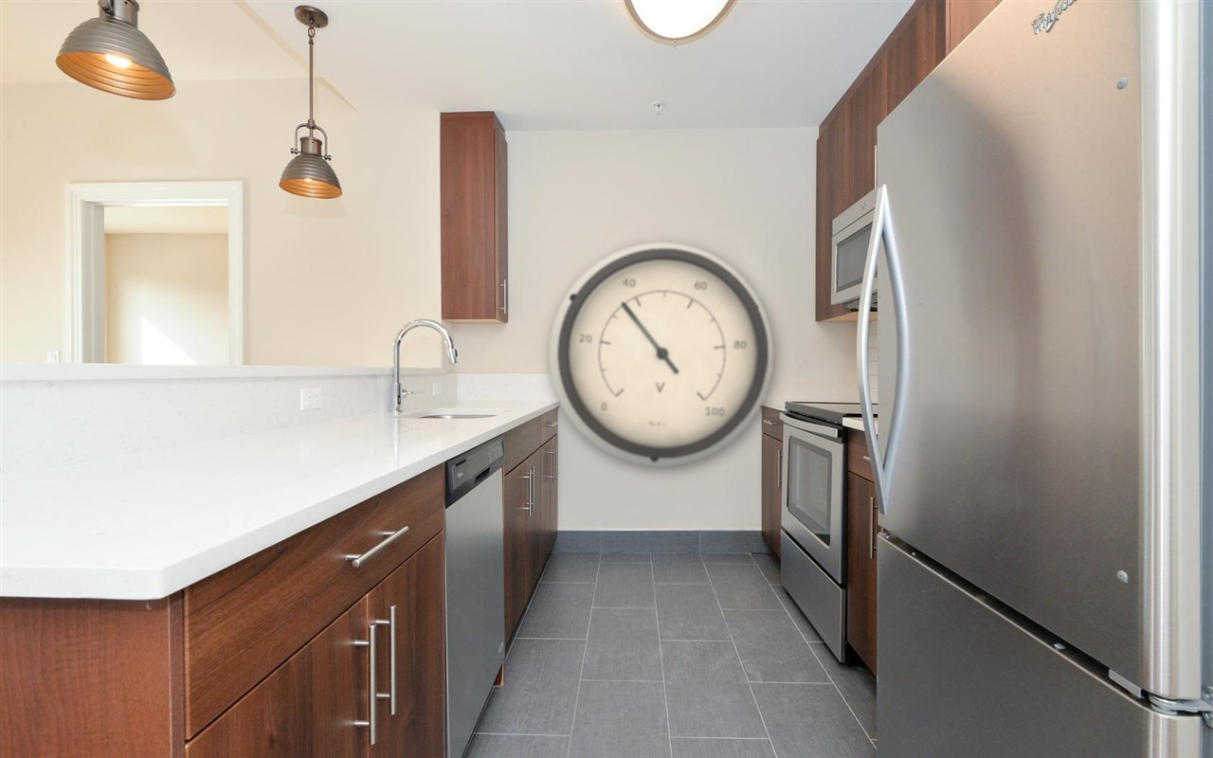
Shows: 35 V
